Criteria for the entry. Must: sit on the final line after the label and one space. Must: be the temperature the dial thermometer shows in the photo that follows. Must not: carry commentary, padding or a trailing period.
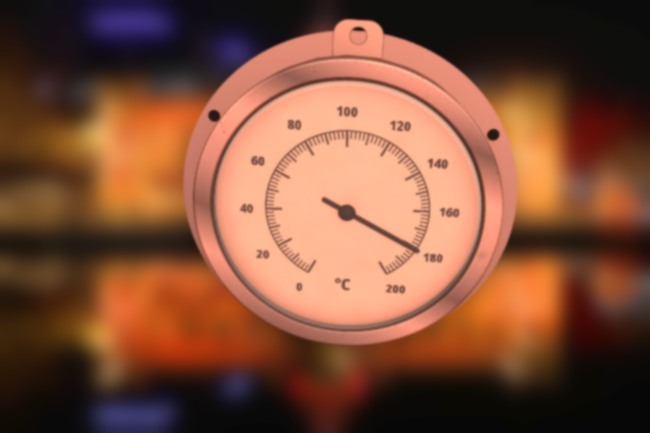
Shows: 180 °C
